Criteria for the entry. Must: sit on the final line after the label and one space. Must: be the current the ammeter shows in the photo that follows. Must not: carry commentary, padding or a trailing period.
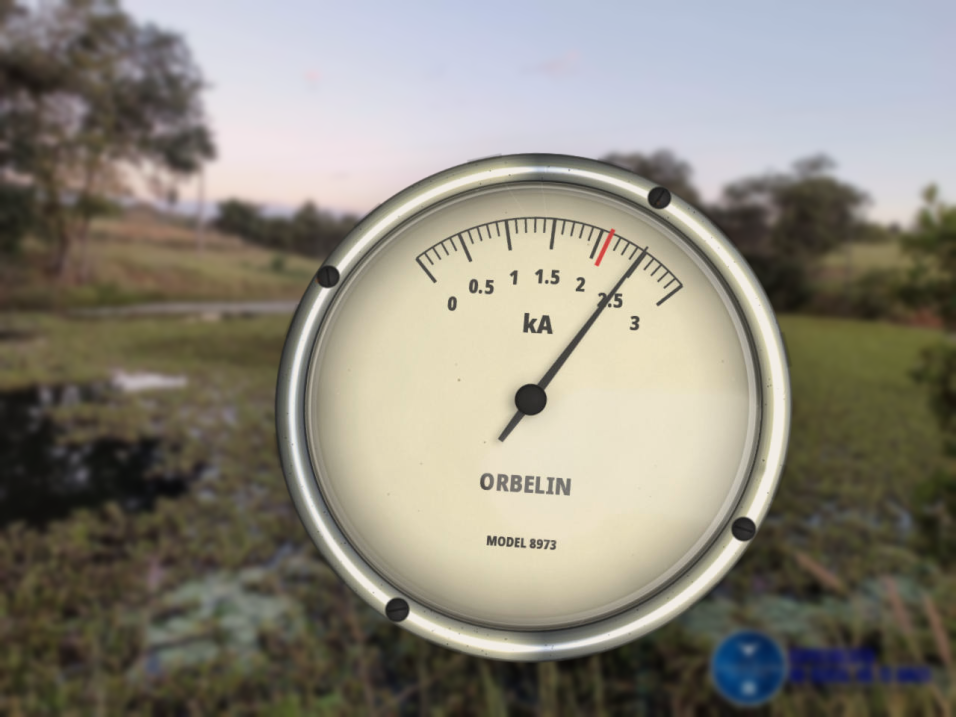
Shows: 2.5 kA
